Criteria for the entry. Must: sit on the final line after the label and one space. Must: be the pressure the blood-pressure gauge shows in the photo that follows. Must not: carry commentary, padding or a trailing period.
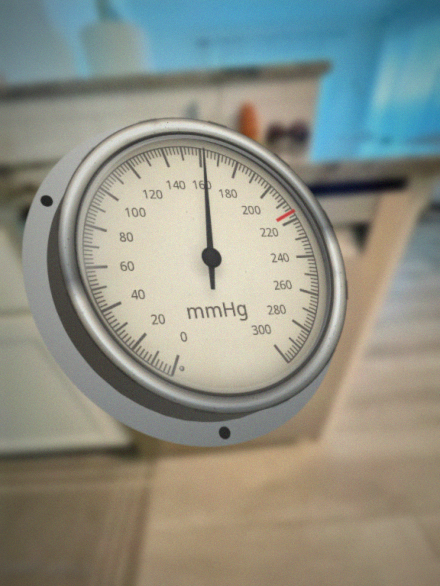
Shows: 160 mmHg
